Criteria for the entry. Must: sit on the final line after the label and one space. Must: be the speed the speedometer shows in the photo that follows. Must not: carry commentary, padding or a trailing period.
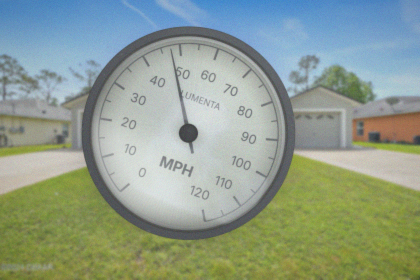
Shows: 47.5 mph
